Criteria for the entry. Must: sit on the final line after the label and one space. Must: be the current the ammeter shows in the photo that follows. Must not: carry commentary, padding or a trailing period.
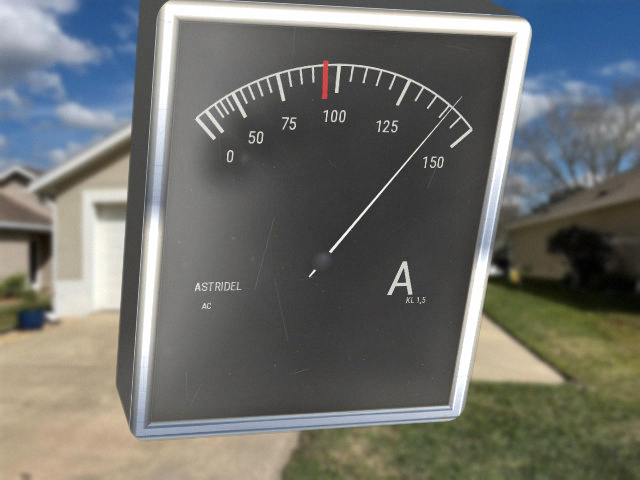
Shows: 140 A
